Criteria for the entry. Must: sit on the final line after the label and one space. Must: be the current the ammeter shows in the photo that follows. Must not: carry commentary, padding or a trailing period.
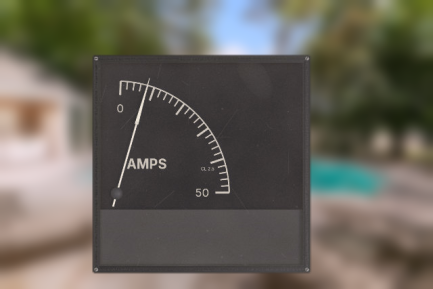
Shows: 8 A
